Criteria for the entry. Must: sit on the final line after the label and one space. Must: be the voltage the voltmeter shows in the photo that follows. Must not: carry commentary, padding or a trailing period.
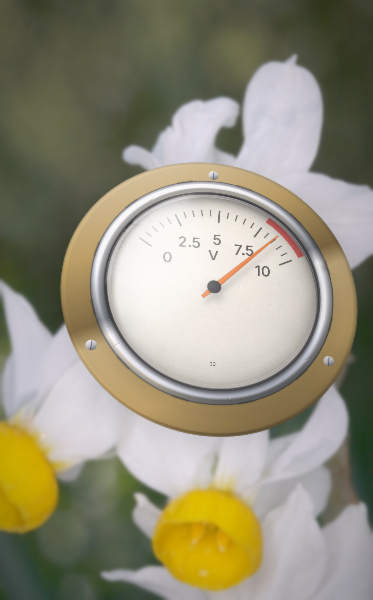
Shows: 8.5 V
